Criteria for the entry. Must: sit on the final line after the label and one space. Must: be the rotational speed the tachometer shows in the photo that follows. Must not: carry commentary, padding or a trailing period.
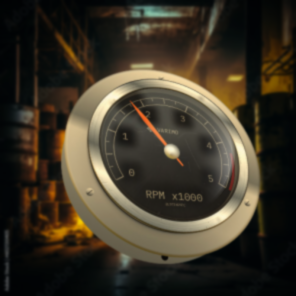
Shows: 1750 rpm
